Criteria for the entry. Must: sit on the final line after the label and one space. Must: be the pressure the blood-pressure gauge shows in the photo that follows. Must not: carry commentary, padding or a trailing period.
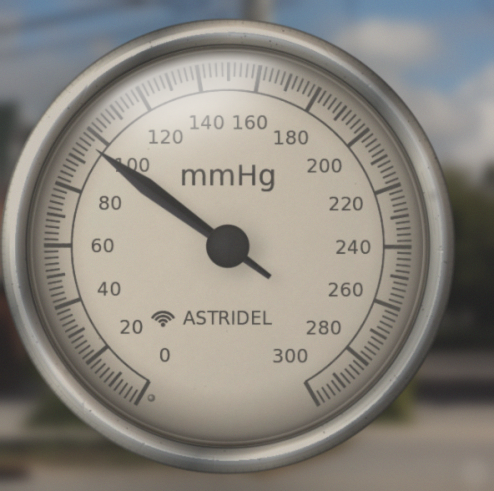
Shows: 96 mmHg
